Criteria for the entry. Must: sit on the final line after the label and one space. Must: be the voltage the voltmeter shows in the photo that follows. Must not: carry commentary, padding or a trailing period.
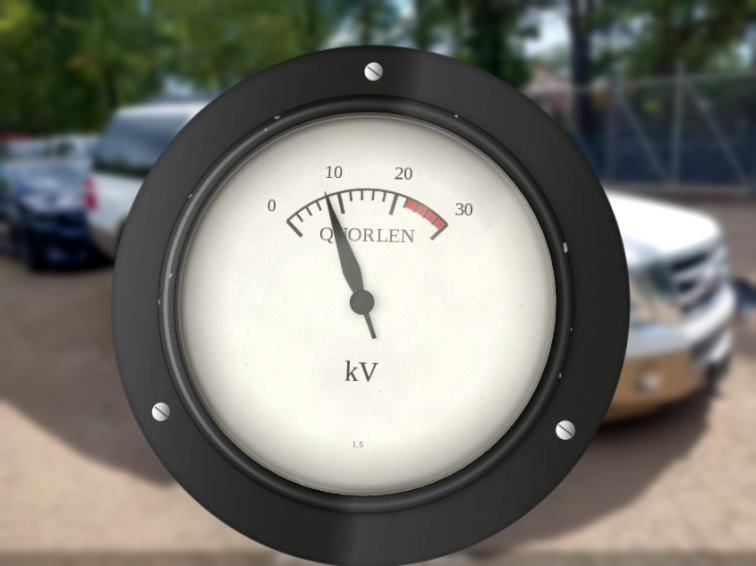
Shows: 8 kV
